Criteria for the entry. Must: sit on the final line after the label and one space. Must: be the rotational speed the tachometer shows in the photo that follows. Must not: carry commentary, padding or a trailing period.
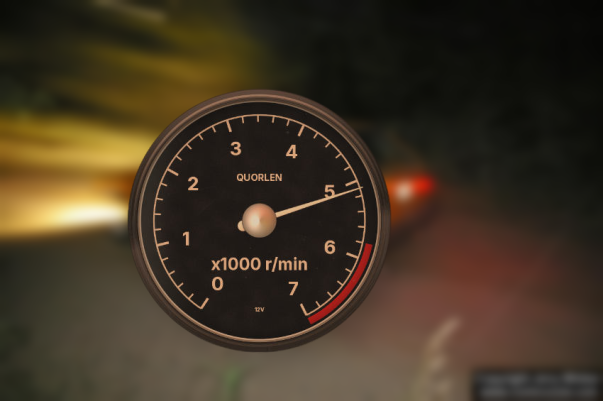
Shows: 5100 rpm
